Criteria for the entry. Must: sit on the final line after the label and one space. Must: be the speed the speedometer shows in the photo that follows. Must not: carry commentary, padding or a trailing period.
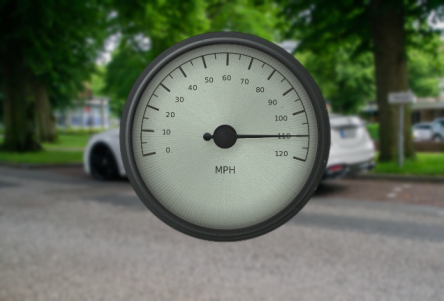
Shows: 110 mph
